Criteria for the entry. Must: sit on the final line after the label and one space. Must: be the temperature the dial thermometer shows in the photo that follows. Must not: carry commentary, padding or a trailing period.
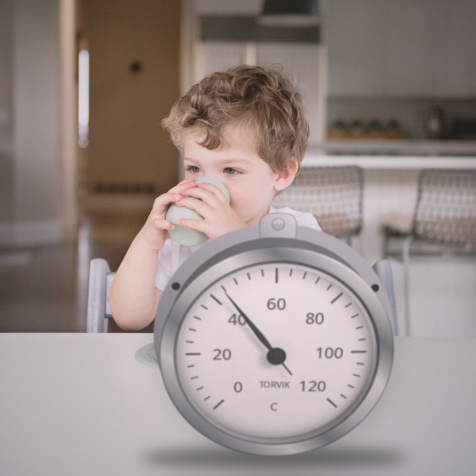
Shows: 44 °C
